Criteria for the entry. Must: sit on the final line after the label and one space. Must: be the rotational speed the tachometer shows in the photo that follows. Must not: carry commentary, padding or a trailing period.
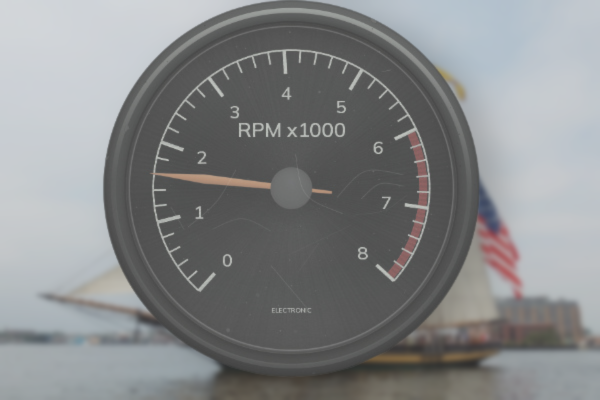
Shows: 1600 rpm
